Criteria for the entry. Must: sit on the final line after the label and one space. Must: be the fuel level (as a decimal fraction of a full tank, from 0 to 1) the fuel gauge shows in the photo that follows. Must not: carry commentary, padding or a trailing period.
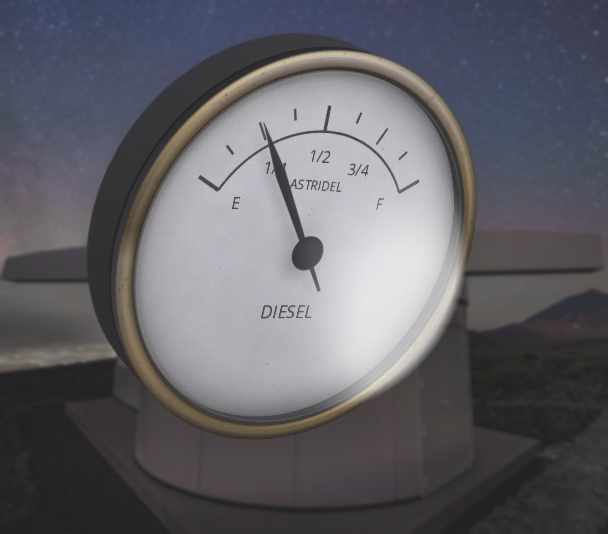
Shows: 0.25
